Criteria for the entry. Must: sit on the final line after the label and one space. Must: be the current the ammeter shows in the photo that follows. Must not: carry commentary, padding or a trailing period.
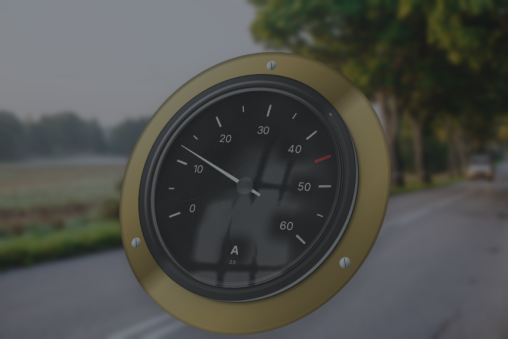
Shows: 12.5 A
